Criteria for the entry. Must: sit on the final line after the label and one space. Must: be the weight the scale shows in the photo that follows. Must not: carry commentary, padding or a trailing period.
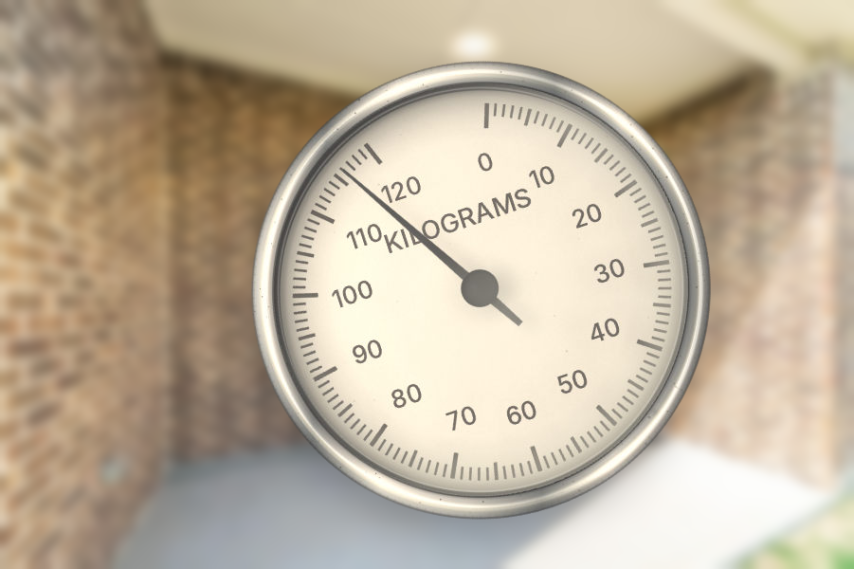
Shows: 116 kg
